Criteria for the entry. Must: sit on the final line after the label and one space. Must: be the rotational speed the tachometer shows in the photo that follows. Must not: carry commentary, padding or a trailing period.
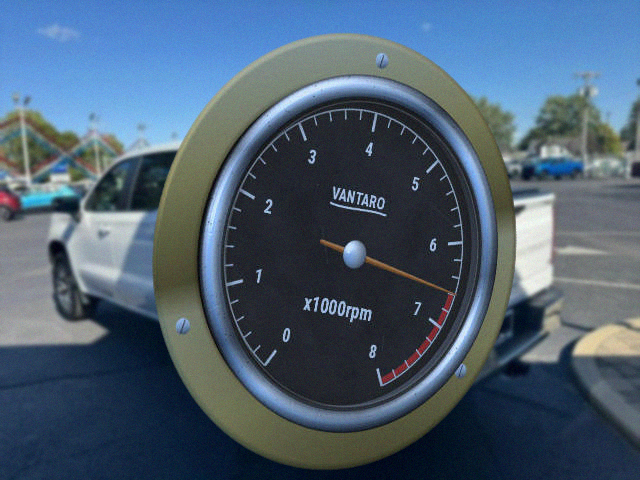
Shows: 6600 rpm
